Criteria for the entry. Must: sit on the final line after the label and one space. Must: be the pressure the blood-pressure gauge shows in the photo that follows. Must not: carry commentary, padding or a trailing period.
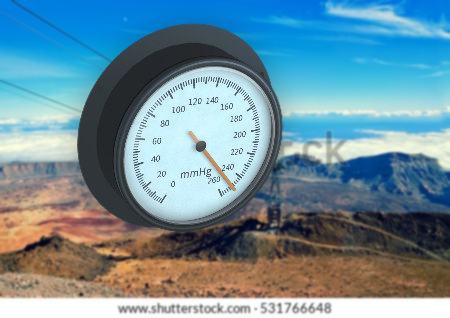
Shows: 250 mmHg
